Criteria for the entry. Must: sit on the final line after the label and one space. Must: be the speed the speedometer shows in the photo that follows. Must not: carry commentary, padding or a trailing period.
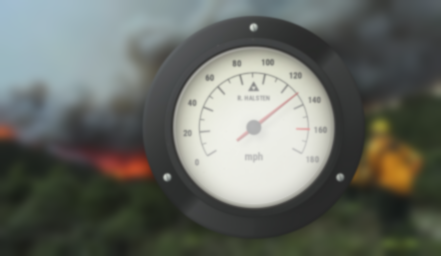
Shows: 130 mph
